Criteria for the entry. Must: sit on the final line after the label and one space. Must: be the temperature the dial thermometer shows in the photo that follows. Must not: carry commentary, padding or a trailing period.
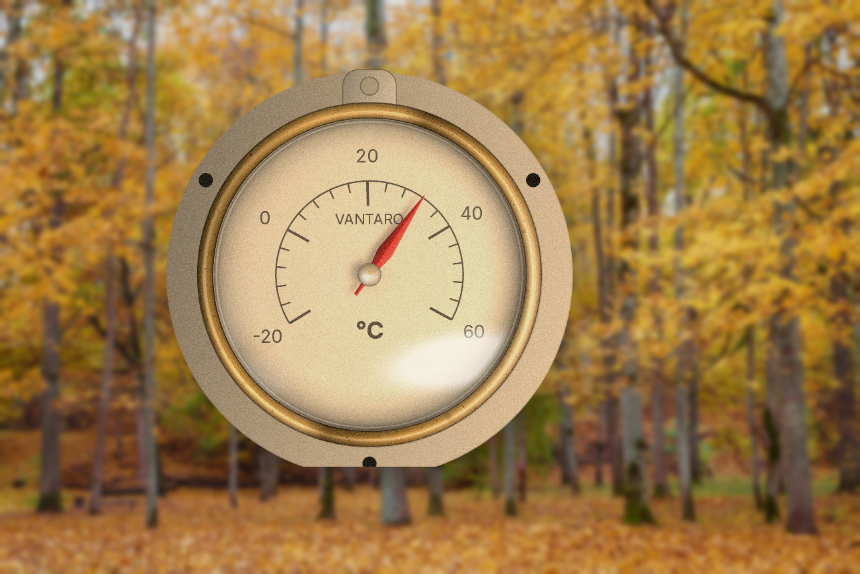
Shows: 32 °C
